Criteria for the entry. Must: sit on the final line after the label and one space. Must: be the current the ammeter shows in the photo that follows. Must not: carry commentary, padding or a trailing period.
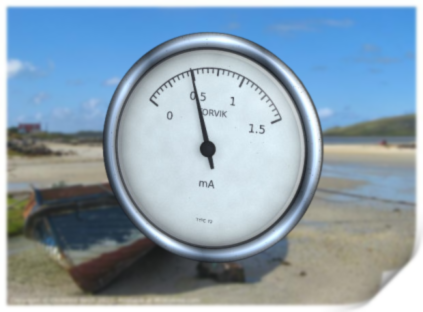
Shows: 0.5 mA
